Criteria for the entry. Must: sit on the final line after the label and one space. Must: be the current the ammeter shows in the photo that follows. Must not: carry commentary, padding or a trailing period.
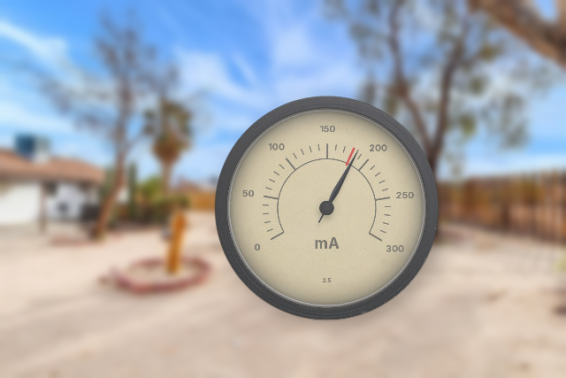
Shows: 185 mA
